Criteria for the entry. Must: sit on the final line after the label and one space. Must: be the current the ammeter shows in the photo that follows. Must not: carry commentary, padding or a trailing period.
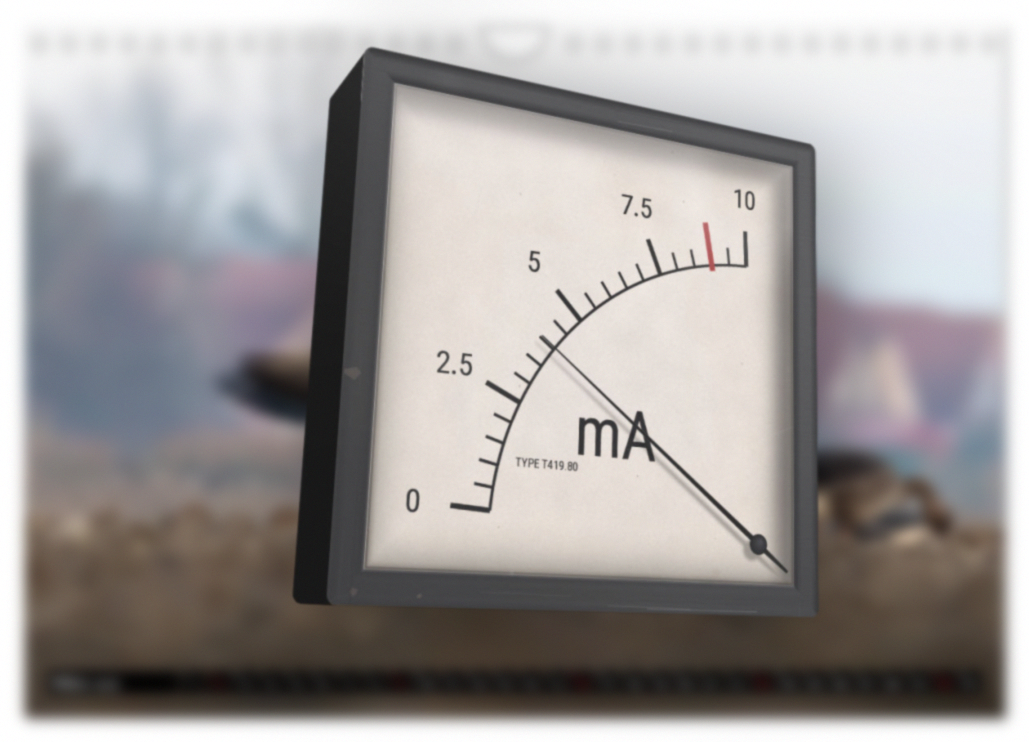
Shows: 4 mA
